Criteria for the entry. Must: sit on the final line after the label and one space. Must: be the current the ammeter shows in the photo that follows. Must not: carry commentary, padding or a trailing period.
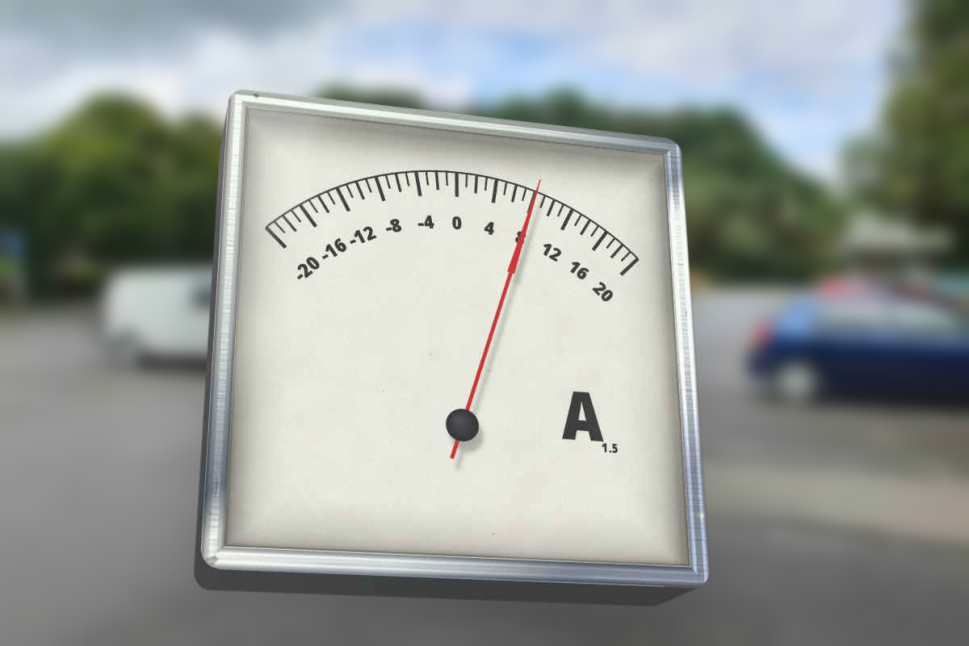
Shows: 8 A
